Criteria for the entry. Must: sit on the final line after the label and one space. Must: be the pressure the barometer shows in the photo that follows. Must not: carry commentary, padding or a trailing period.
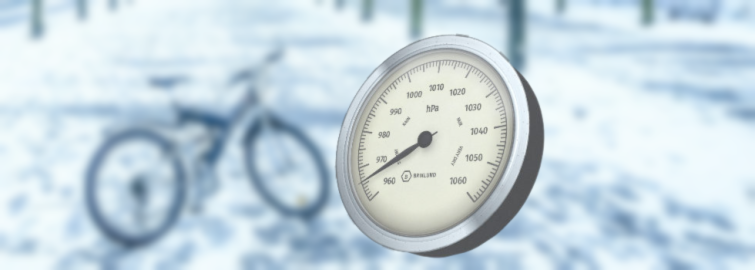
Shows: 965 hPa
